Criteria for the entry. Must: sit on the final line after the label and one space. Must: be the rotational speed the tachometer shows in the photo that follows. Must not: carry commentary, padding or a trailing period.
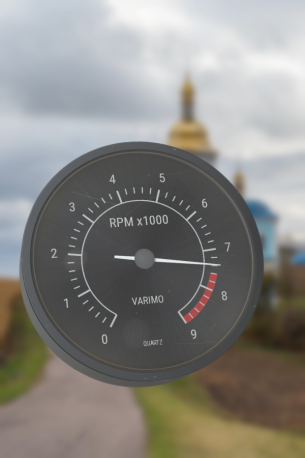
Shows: 7400 rpm
